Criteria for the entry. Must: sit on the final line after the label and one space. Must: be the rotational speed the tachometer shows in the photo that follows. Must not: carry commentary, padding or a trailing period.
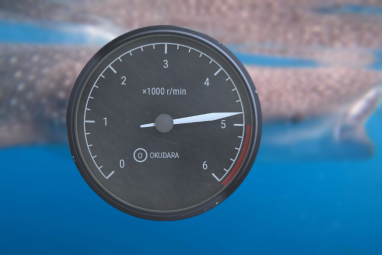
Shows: 4800 rpm
